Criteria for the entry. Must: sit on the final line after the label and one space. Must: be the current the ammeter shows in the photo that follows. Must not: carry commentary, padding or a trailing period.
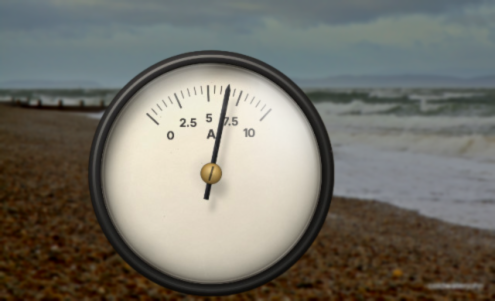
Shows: 6.5 A
